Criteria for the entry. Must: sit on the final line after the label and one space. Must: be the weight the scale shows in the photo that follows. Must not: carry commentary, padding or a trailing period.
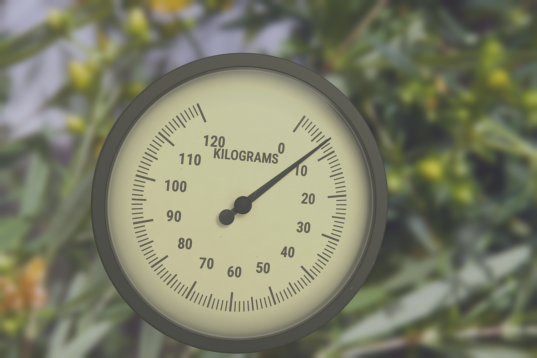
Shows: 7 kg
